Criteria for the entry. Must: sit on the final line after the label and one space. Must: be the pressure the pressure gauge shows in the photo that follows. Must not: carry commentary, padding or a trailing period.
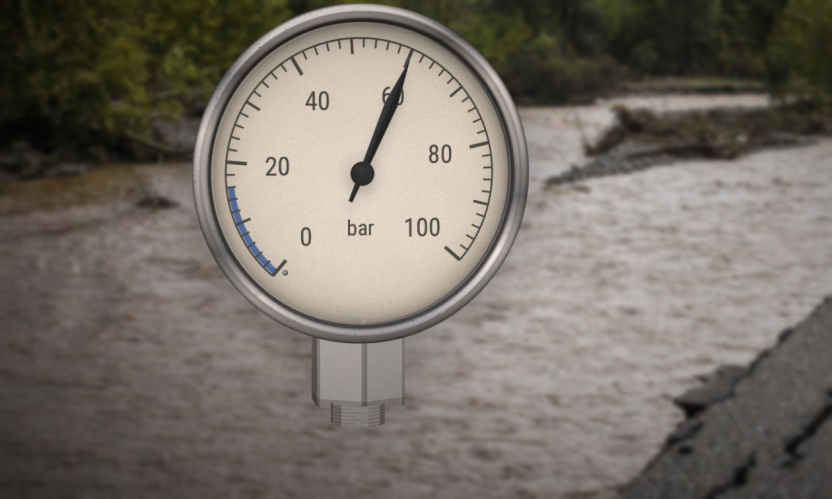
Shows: 60 bar
